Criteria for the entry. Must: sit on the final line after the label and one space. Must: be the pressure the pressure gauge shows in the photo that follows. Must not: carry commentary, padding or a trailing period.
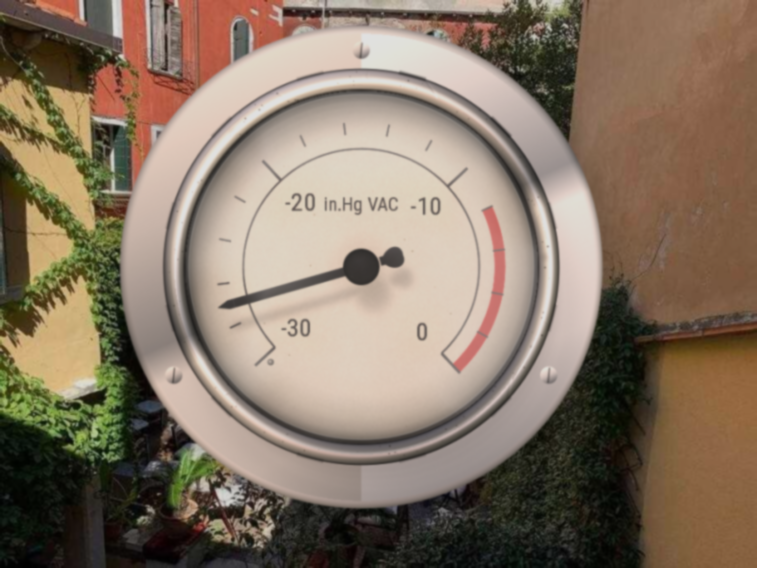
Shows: -27 inHg
